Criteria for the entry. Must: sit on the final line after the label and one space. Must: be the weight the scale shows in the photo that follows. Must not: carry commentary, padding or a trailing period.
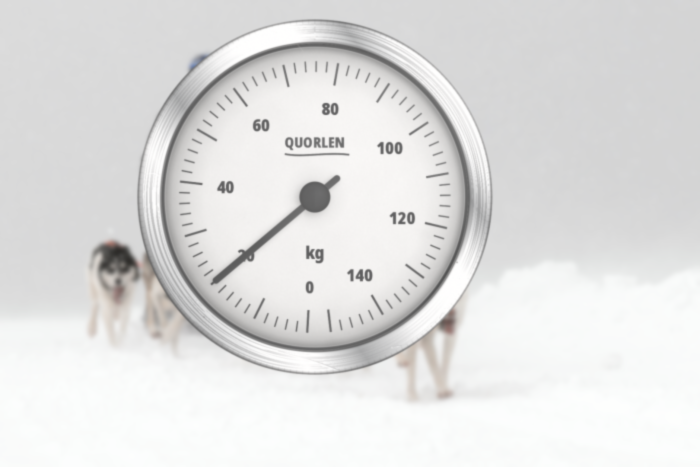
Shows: 20 kg
